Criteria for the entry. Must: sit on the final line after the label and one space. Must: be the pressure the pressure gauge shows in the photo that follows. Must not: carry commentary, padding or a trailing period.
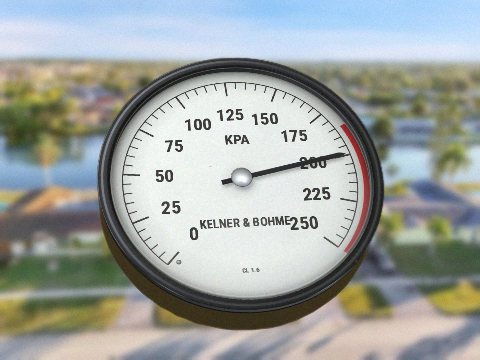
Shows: 200 kPa
